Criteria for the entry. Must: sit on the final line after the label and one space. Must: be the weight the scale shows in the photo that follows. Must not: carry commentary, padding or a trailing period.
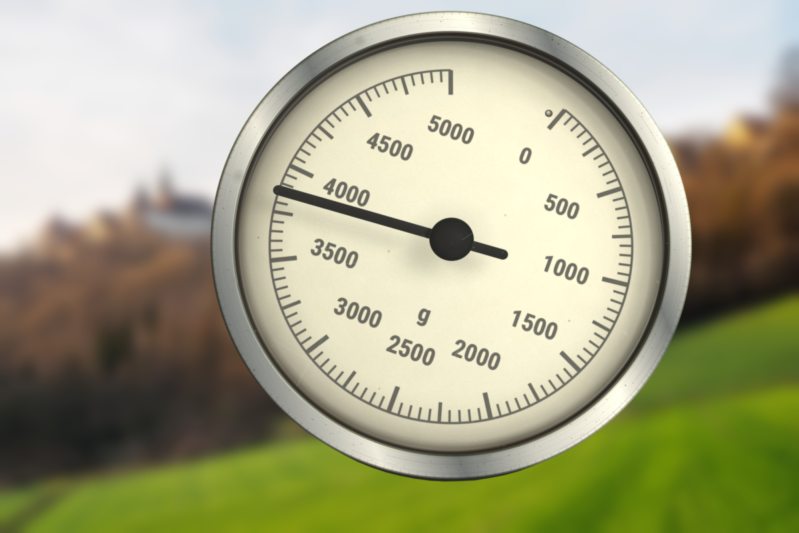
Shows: 3850 g
